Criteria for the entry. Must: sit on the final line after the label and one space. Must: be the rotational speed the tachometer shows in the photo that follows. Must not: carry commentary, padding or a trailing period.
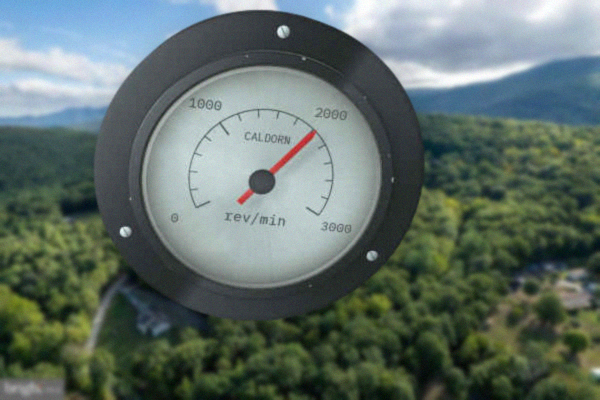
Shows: 2000 rpm
